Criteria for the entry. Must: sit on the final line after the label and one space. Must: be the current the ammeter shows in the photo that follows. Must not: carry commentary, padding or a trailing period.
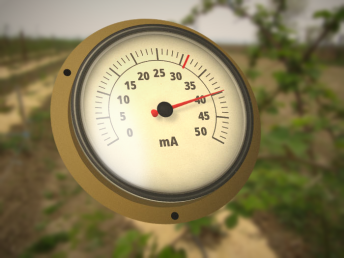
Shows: 40 mA
